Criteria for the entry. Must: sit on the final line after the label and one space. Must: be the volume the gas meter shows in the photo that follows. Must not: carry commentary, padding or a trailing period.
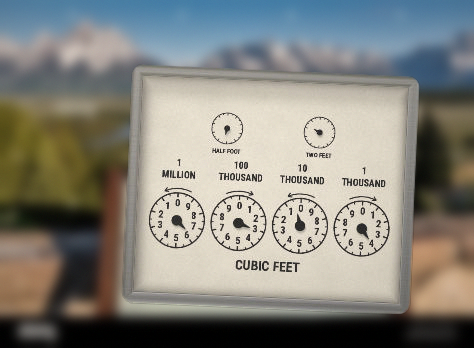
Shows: 630400 ft³
